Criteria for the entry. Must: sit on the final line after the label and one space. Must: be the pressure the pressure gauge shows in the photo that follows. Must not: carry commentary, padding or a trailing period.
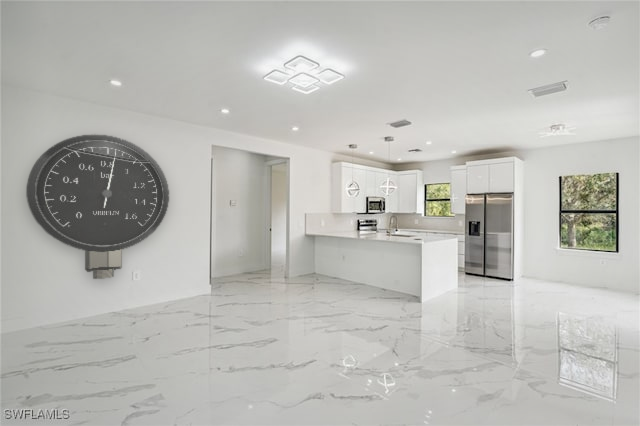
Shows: 0.85 bar
